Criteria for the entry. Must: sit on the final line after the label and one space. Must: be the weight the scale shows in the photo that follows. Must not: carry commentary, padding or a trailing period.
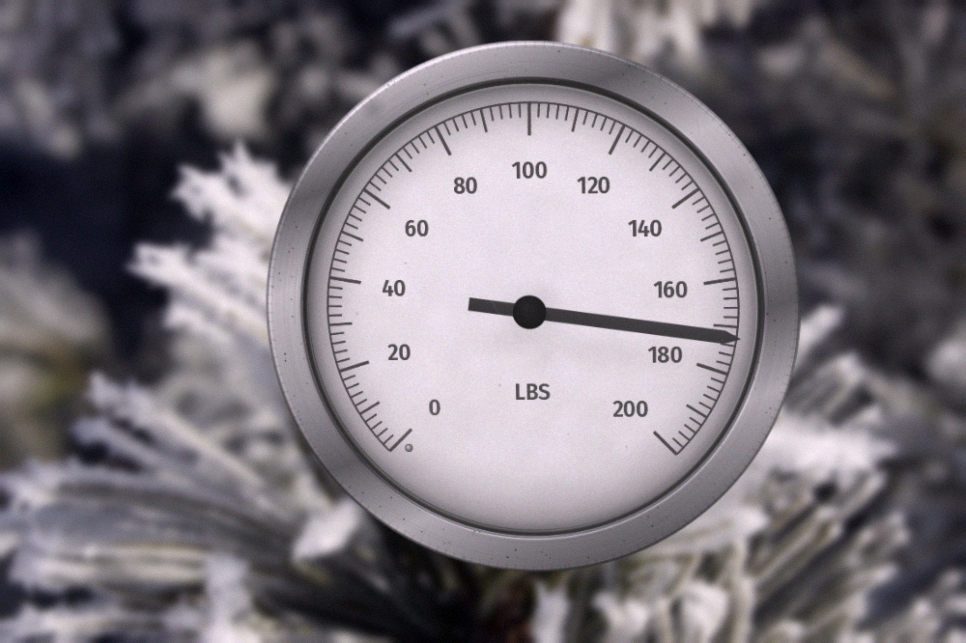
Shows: 172 lb
